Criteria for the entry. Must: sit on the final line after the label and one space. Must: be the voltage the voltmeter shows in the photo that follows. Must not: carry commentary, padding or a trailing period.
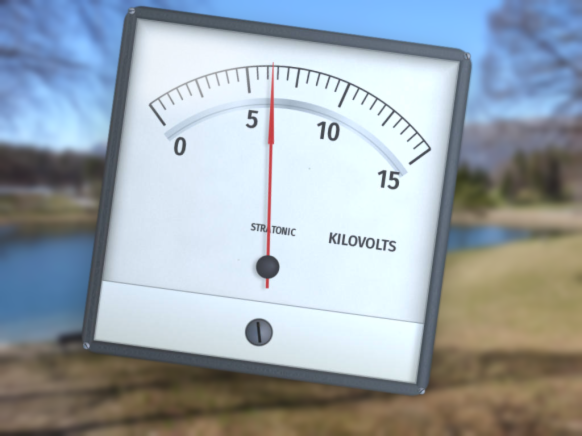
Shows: 6.25 kV
